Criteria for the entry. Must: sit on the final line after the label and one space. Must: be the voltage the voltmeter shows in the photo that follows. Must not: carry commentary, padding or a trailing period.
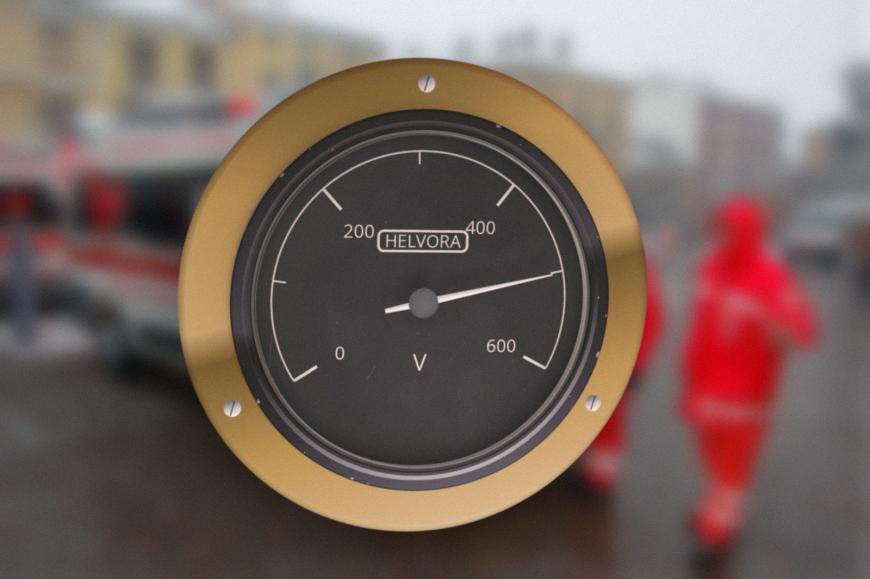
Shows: 500 V
